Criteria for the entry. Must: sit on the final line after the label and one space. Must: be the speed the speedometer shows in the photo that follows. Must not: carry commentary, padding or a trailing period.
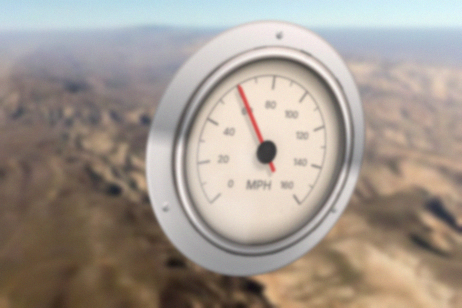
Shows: 60 mph
